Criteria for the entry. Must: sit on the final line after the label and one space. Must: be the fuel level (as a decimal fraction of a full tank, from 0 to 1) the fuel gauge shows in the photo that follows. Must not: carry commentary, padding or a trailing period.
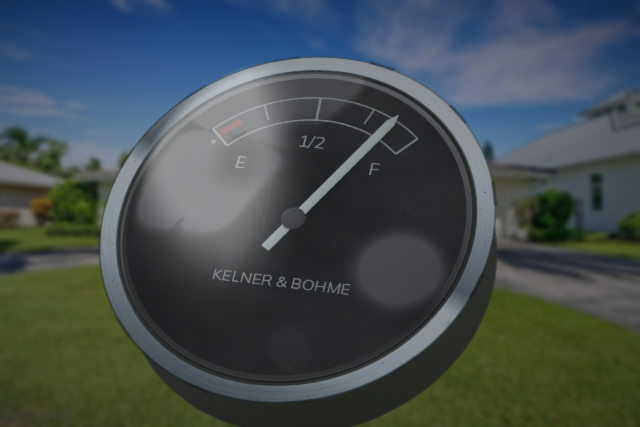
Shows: 0.875
